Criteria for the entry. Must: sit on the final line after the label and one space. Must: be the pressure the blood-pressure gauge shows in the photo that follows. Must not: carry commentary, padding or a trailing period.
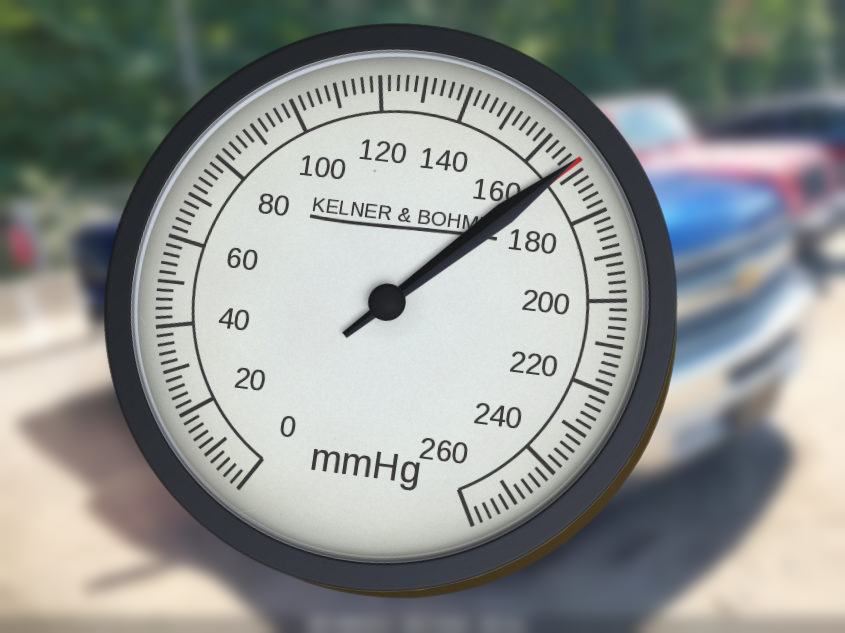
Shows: 168 mmHg
